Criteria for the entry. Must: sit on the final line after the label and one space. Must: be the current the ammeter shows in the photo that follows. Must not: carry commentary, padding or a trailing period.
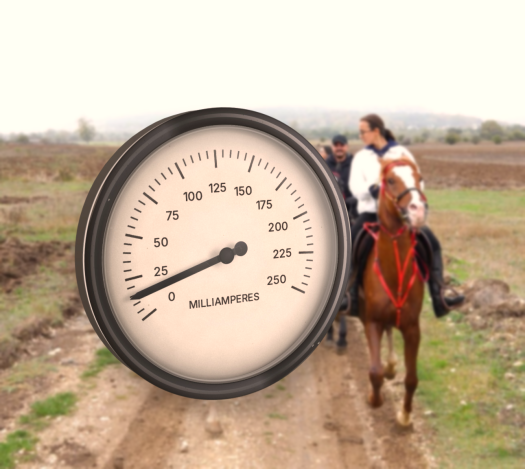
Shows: 15 mA
